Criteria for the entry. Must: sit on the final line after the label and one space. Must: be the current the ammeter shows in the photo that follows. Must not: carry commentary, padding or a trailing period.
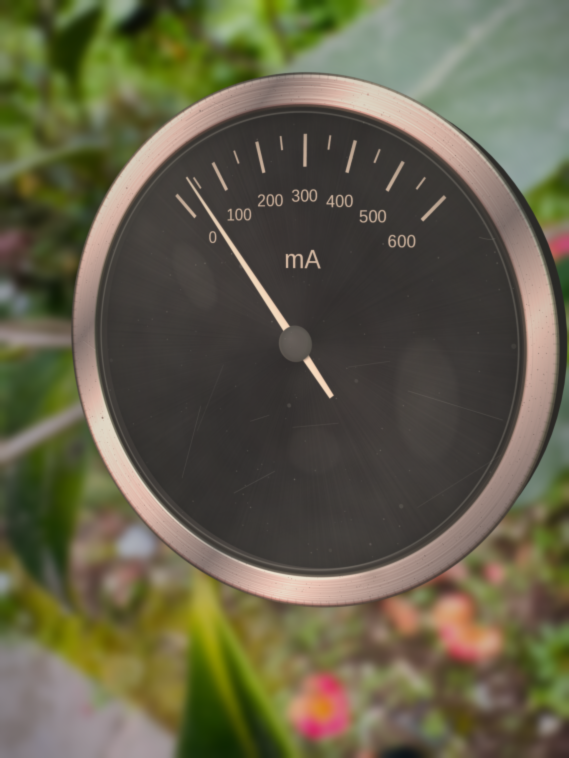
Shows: 50 mA
